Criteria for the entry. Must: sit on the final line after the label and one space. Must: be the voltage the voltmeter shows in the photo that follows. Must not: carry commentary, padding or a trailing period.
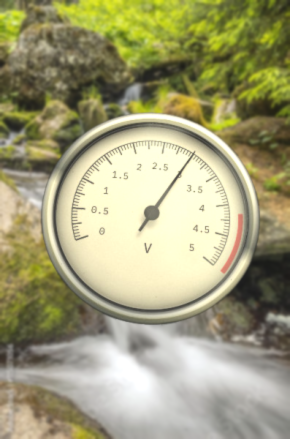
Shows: 3 V
